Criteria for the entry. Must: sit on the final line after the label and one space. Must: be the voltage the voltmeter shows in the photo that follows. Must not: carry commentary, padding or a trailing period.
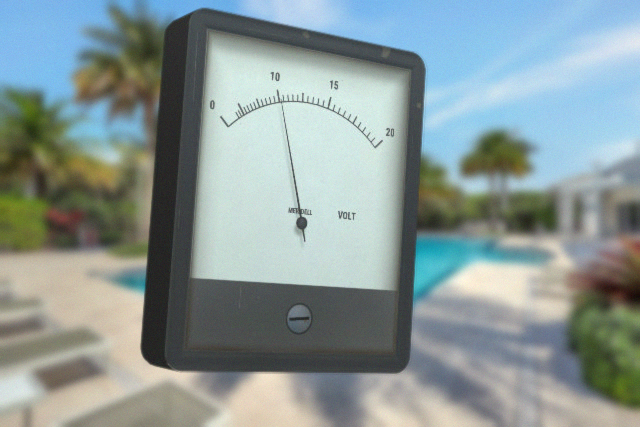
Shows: 10 V
